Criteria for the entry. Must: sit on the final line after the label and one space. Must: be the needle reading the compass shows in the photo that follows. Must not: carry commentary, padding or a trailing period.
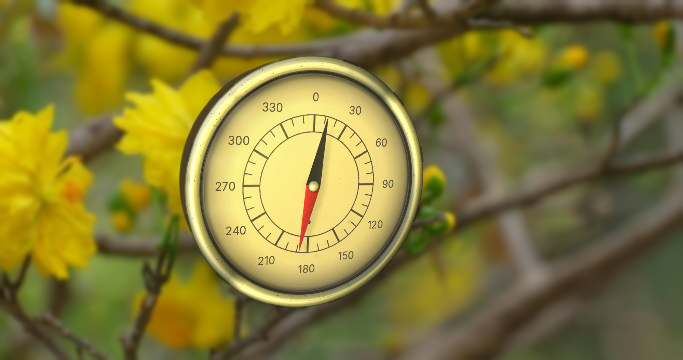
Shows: 190 °
